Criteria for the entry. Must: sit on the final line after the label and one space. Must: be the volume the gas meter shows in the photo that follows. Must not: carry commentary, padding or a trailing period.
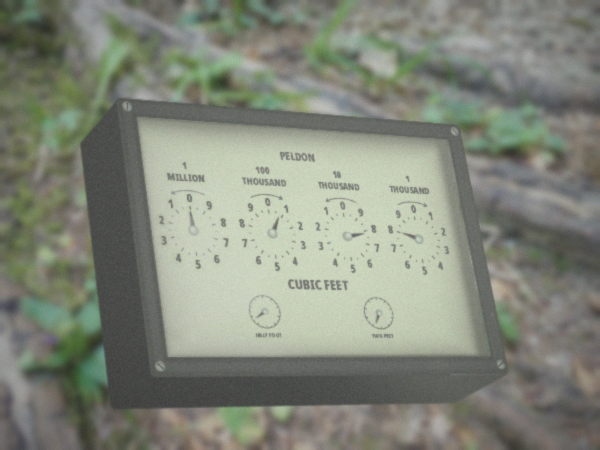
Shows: 7800 ft³
